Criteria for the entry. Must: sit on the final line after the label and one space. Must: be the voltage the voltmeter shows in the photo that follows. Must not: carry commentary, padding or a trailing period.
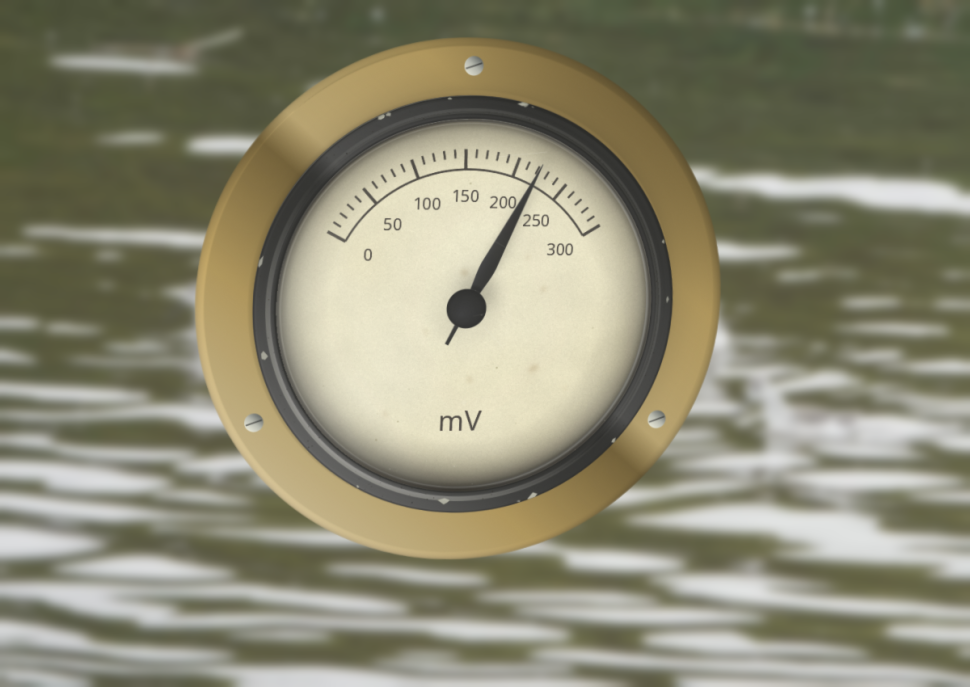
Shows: 220 mV
